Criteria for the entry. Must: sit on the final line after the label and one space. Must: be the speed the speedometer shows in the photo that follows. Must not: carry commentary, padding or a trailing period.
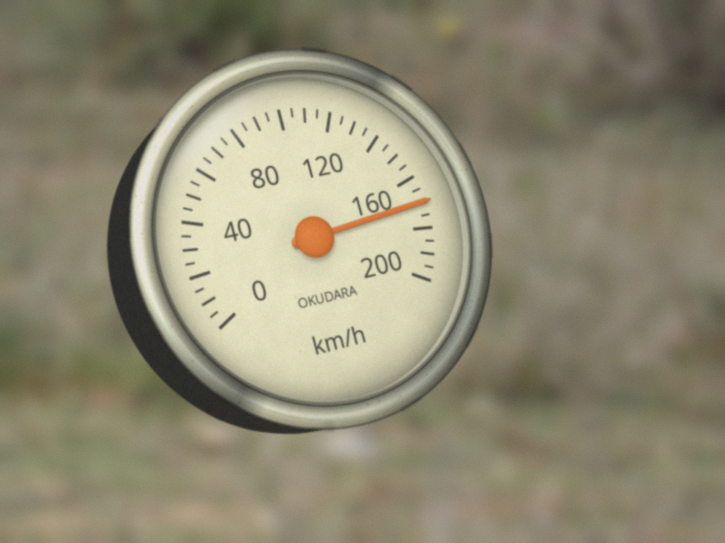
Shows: 170 km/h
